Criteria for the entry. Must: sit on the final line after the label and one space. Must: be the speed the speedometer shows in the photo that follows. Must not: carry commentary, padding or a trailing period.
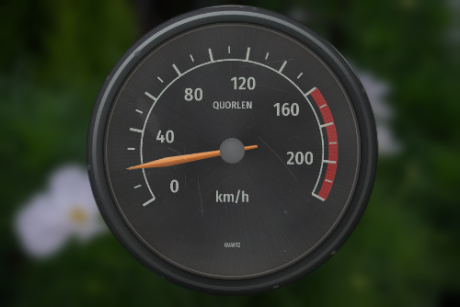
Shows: 20 km/h
